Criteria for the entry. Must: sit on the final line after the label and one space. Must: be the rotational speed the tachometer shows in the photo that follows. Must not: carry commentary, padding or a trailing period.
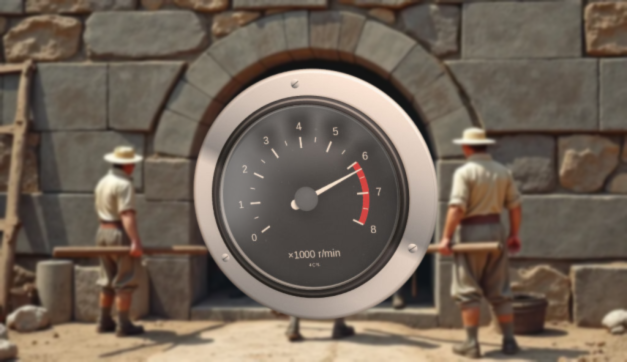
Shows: 6250 rpm
